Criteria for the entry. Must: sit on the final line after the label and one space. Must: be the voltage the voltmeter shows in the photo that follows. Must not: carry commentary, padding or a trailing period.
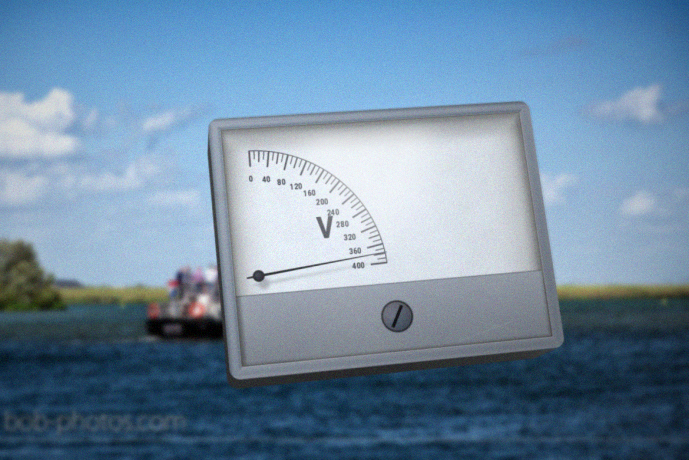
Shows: 380 V
